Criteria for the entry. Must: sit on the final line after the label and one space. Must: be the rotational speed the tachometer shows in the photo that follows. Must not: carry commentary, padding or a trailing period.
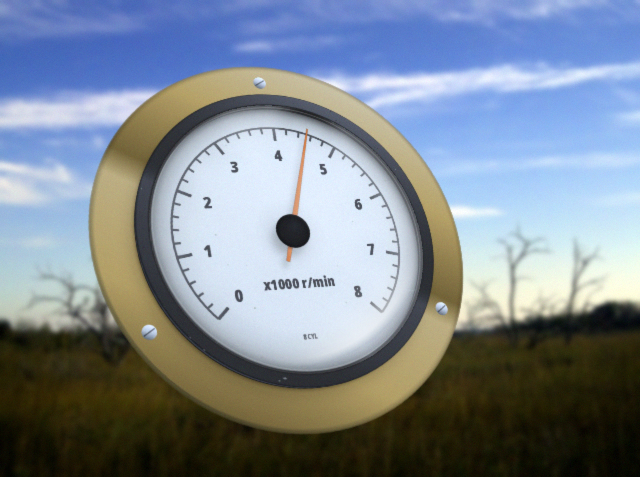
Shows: 4500 rpm
